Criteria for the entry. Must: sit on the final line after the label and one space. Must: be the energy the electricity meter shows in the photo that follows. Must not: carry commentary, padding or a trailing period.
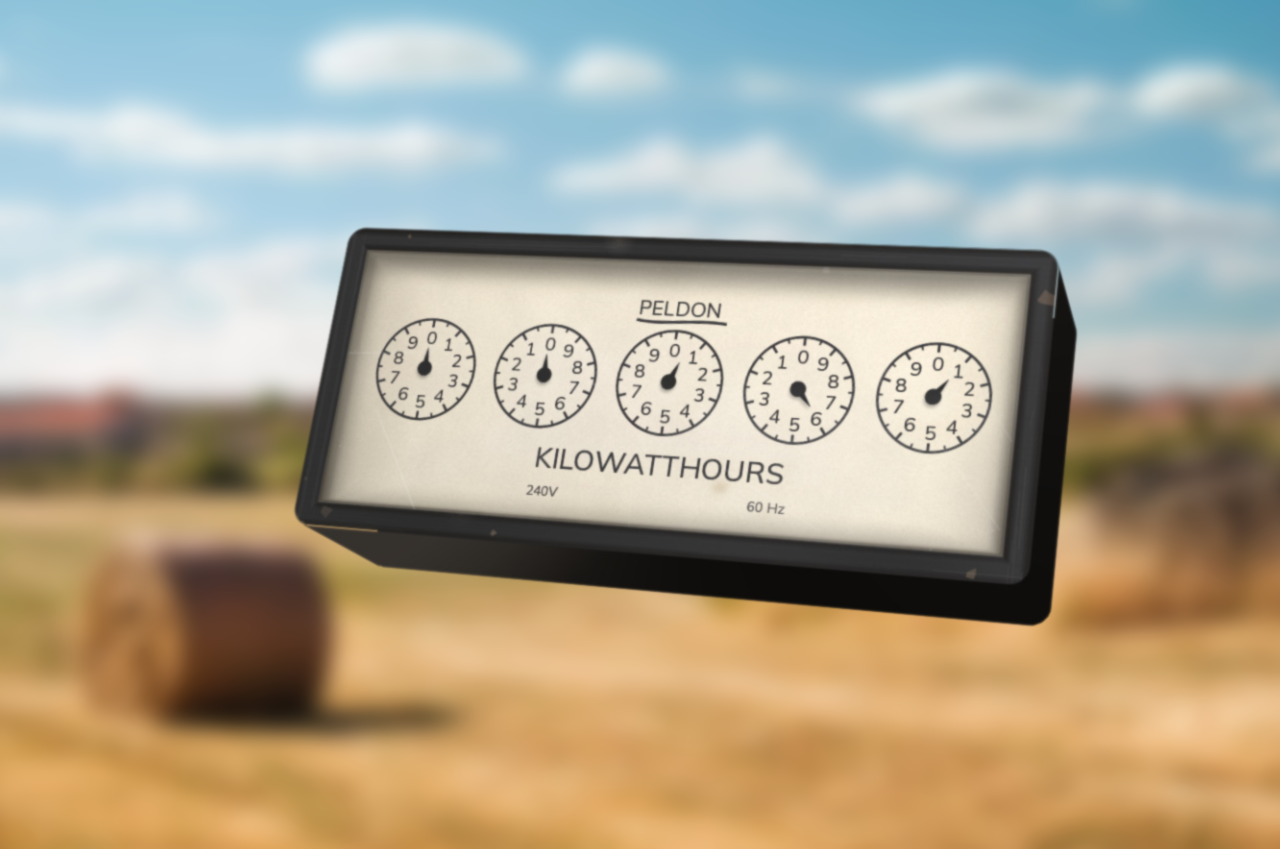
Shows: 61 kWh
